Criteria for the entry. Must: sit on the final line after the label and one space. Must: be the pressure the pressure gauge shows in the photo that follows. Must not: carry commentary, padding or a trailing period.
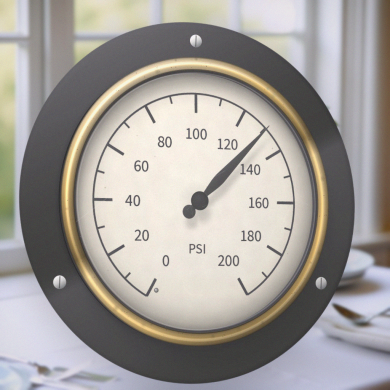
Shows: 130 psi
